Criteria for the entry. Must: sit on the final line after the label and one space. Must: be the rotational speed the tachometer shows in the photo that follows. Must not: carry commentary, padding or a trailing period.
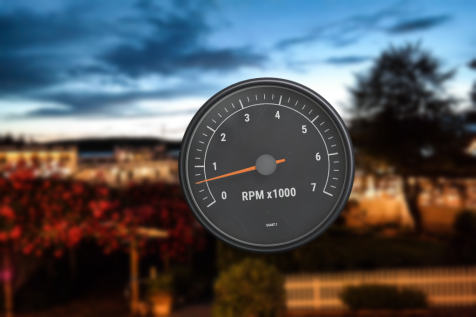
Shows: 600 rpm
